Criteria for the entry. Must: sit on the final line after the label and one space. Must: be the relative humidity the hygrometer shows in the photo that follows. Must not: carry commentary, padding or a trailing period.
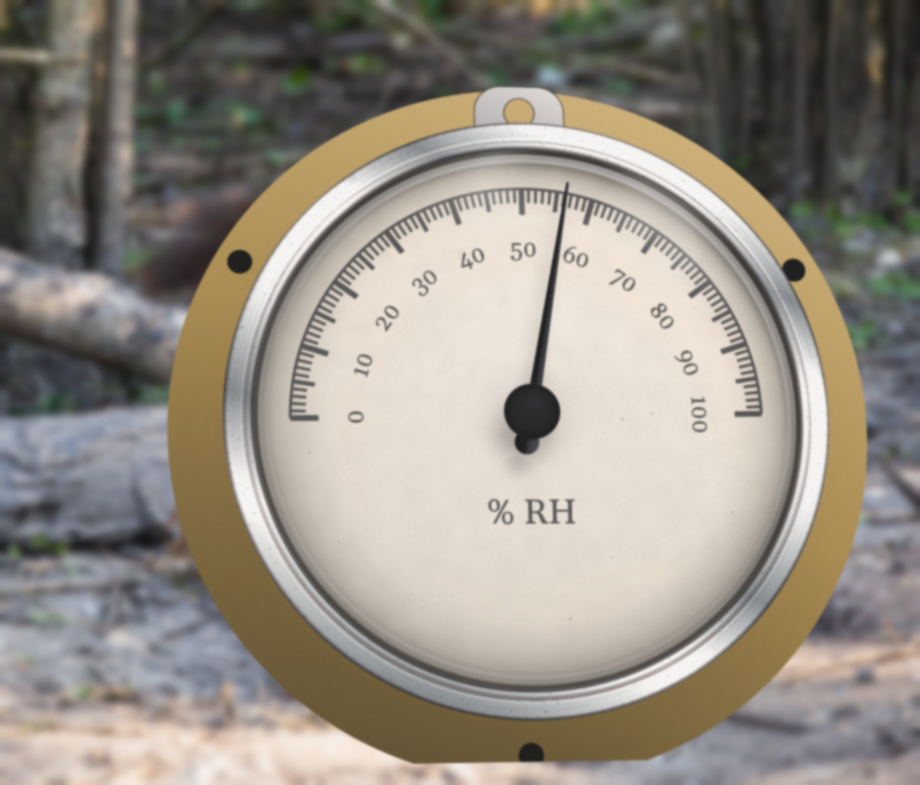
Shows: 56 %
